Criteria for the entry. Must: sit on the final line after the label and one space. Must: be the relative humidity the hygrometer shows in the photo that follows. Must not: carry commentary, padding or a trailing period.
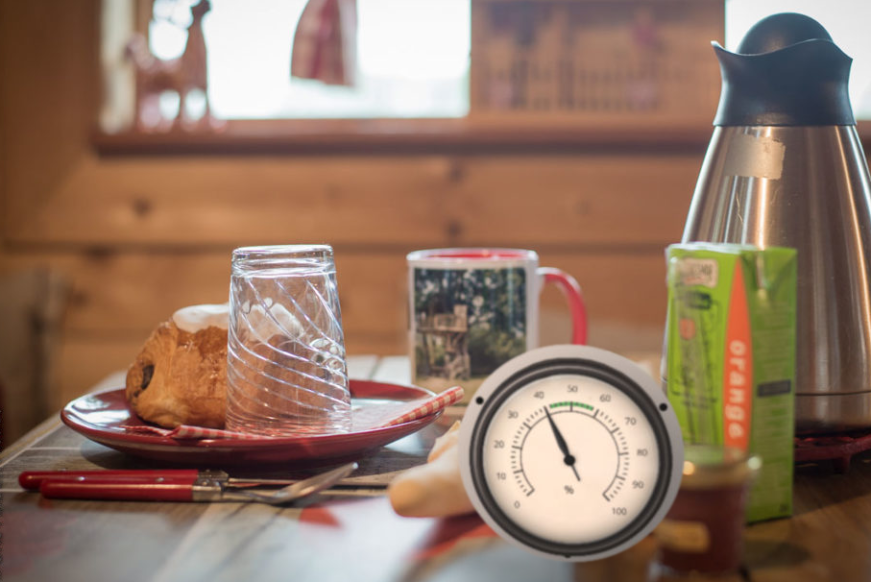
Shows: 40 %
